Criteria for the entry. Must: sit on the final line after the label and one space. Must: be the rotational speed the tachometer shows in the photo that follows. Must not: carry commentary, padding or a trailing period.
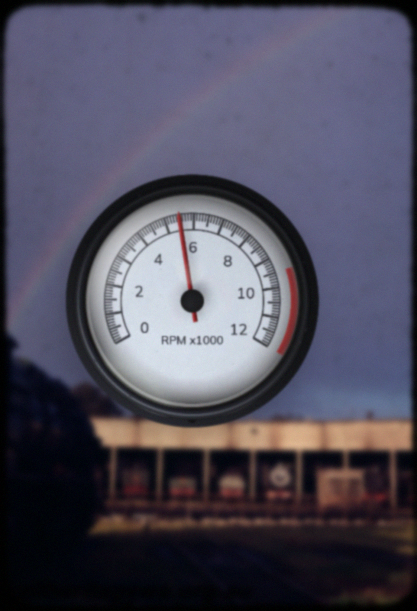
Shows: 5500 rpm
